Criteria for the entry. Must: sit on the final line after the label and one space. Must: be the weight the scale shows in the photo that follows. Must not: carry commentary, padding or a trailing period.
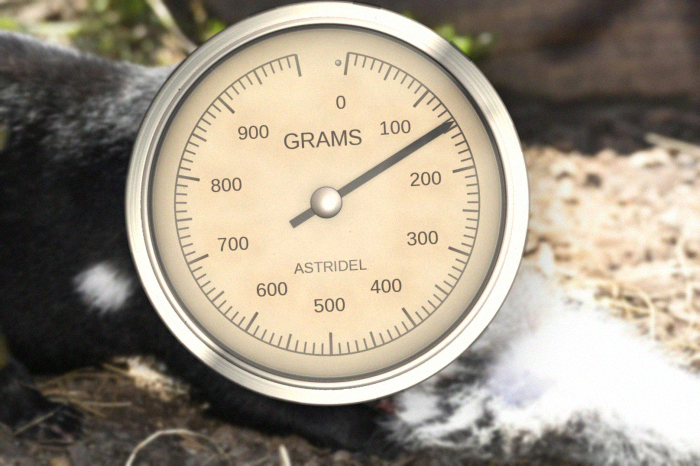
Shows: 145 g
